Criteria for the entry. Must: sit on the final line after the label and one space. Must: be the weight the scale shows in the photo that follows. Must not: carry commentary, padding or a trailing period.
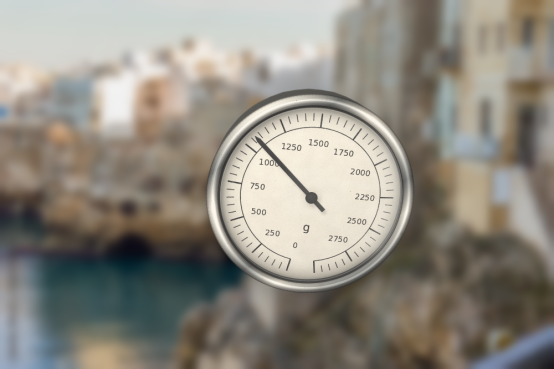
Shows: 1075 g
